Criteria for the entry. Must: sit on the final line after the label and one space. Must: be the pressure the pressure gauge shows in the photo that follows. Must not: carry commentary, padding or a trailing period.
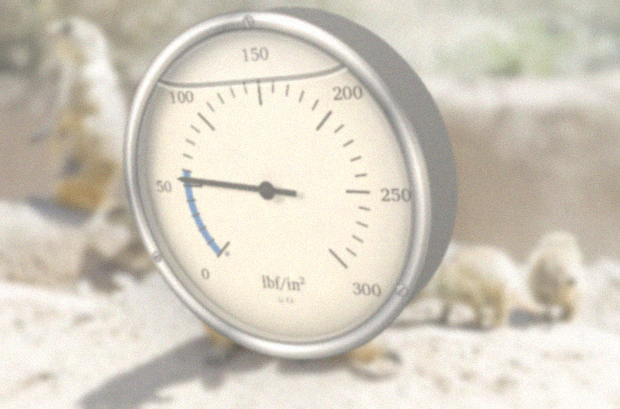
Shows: 55 psi
